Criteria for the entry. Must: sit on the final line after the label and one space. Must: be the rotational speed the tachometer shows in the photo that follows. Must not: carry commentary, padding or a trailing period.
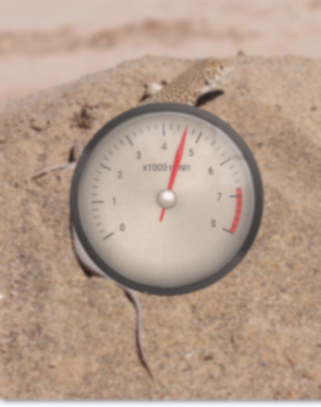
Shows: 4600 rpm
